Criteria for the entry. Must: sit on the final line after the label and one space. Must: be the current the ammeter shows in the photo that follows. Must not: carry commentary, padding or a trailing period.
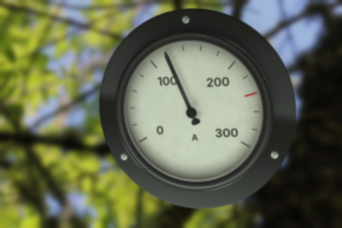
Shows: 120 A
